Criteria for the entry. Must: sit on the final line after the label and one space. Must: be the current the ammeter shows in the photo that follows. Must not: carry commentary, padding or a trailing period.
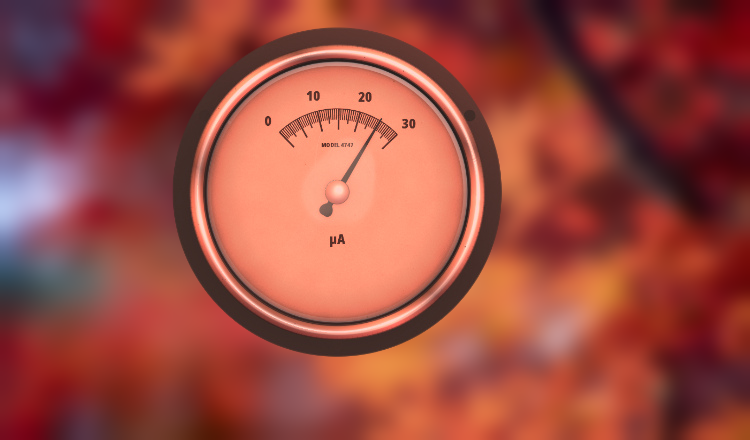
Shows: 25 µA
